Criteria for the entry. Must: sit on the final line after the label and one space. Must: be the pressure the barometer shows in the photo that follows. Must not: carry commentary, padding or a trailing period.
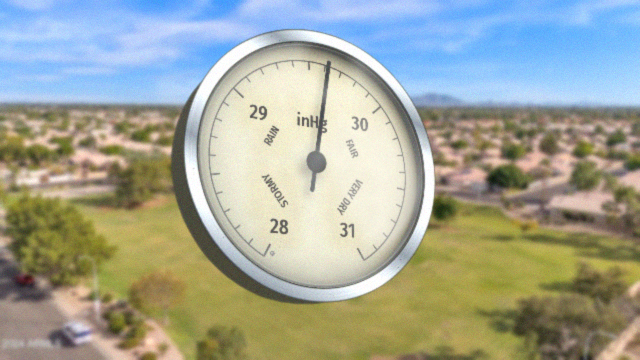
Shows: 29.6 inHg
